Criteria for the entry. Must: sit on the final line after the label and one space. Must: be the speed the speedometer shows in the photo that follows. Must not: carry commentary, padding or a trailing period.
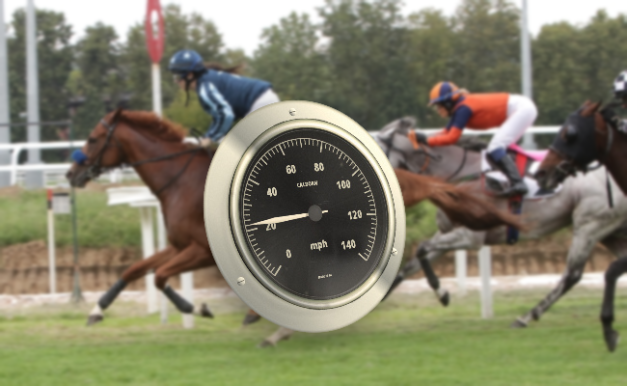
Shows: 22 mph
